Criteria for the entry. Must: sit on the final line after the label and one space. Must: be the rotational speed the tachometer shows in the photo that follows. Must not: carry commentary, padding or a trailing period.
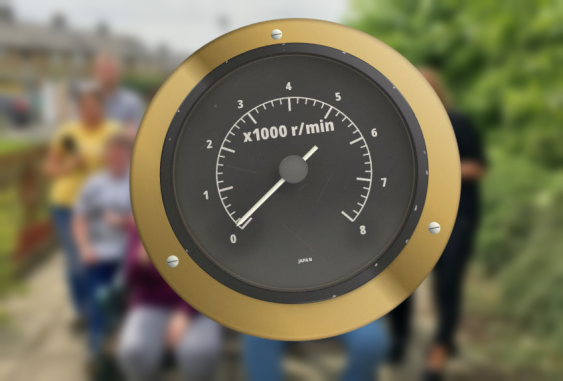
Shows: 100 rpm
